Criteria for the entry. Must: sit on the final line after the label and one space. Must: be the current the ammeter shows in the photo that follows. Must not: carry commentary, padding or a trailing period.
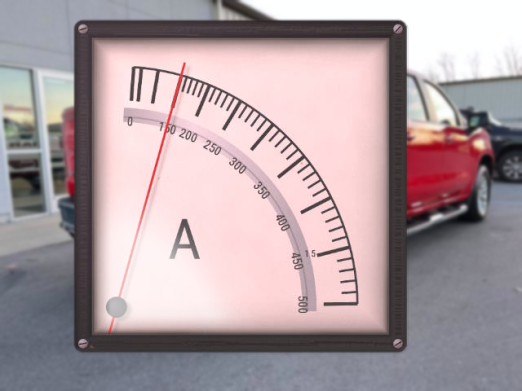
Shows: 150 A
